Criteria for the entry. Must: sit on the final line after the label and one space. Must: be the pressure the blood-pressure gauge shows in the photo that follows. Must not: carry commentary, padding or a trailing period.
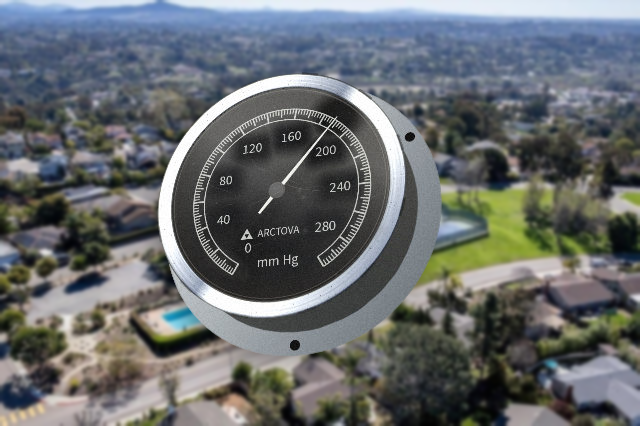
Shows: 190 mmHg
